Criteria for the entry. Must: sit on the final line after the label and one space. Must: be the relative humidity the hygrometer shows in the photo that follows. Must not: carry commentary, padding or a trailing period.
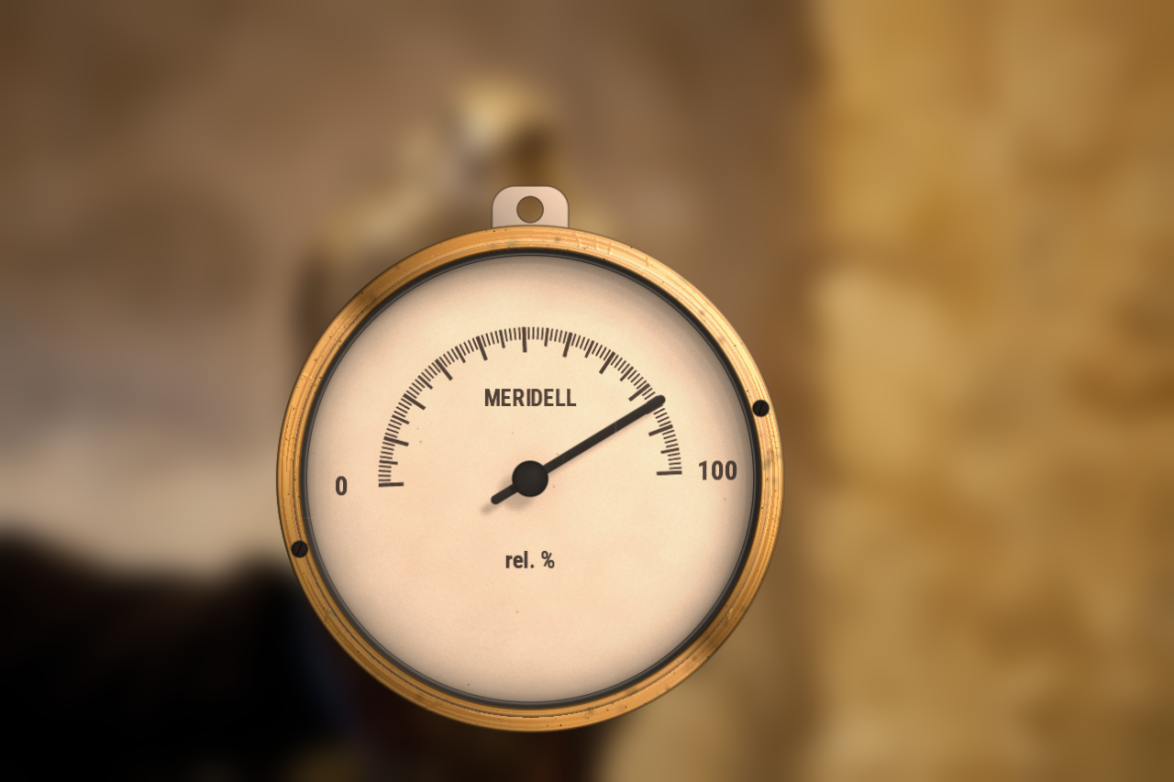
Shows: 84 %
